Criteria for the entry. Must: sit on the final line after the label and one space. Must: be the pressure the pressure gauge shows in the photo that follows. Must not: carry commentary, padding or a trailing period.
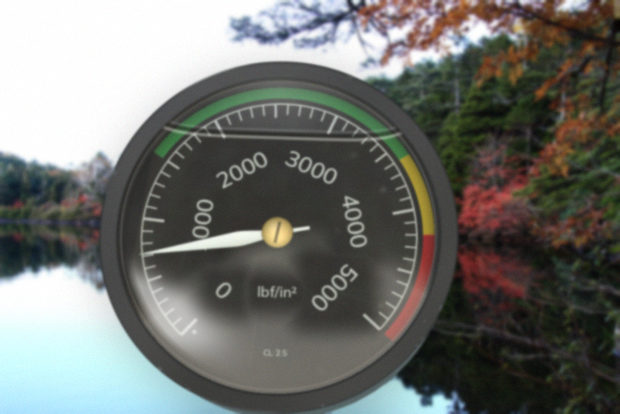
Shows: 700 psi
